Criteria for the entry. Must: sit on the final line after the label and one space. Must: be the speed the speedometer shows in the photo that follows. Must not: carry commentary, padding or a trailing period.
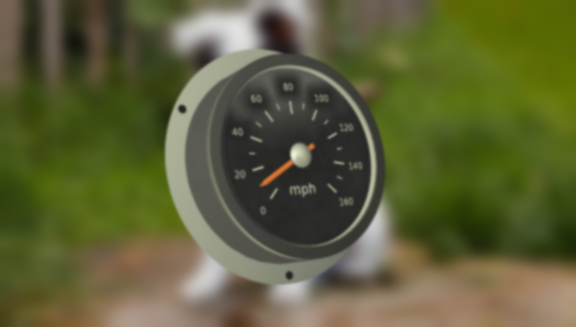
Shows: 10 mph
